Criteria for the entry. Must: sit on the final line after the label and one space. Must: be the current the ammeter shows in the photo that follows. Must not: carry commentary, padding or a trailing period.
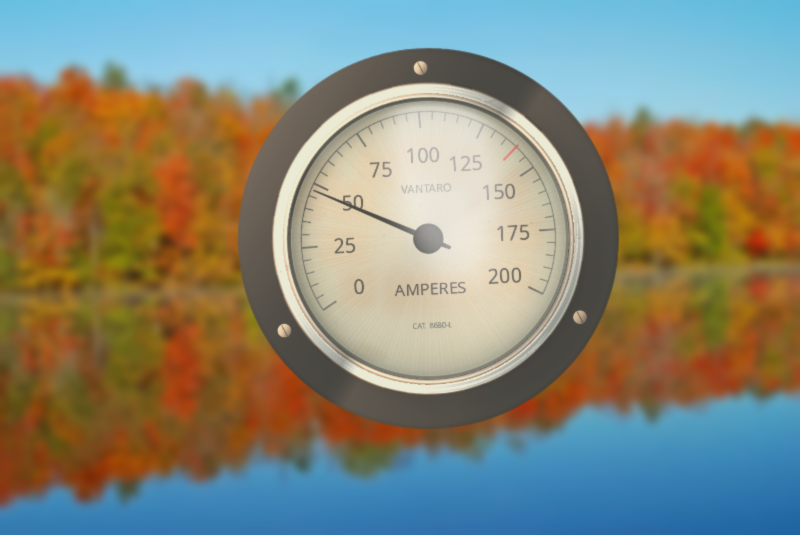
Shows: 47.5 A
